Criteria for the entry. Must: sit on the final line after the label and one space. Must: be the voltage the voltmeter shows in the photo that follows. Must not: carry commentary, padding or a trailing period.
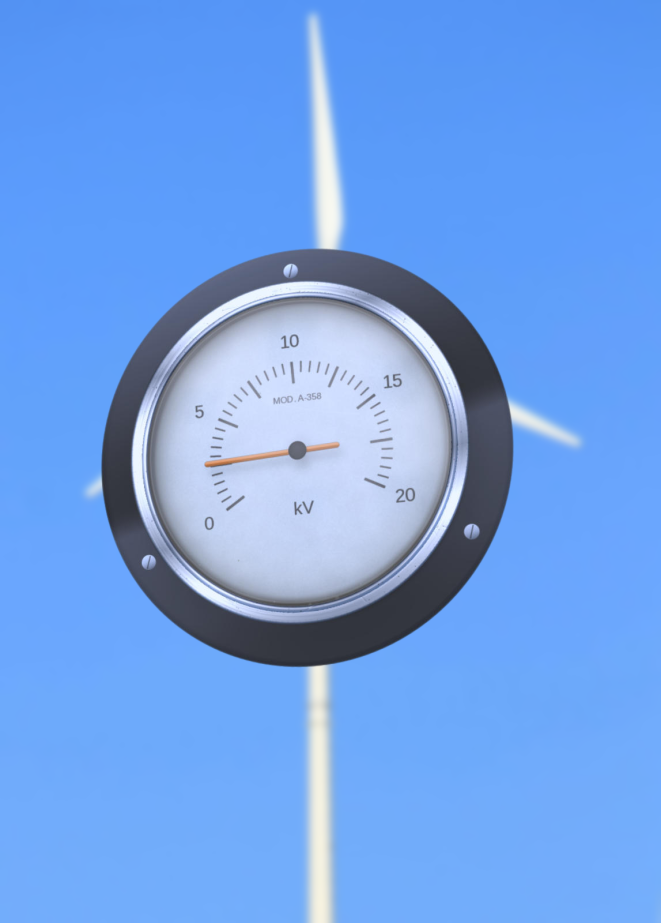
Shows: 2.5 kV
